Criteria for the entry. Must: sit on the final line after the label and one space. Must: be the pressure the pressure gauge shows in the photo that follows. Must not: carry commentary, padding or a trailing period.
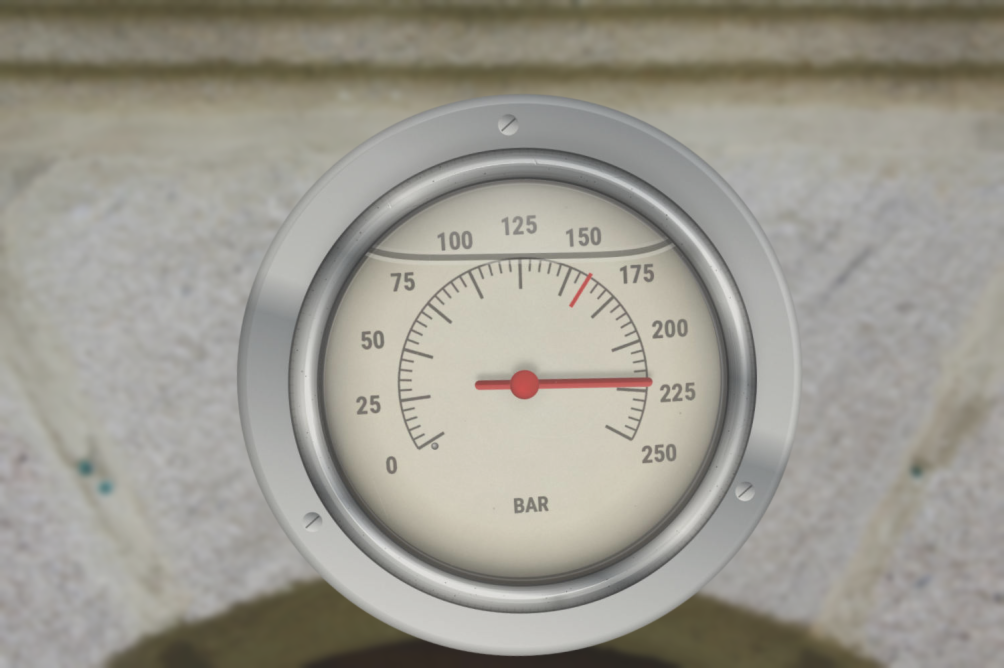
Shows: 220 bar
